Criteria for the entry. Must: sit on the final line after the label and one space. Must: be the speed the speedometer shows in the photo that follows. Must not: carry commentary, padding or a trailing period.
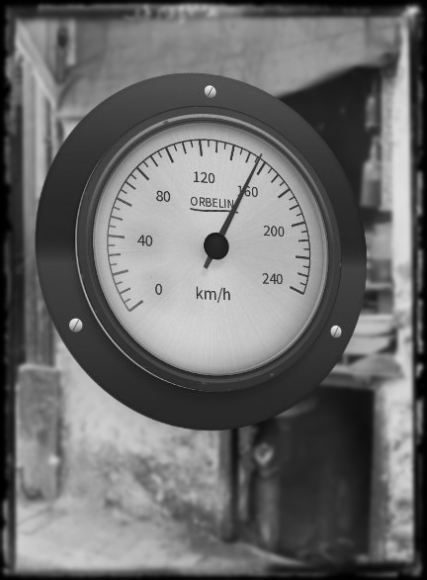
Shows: 155 km/h
